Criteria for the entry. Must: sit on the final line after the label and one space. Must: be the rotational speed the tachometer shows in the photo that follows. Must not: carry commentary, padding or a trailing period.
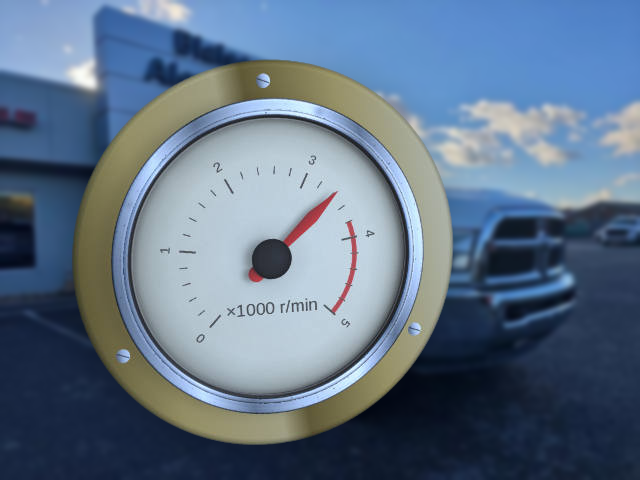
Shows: 3400 rpm
